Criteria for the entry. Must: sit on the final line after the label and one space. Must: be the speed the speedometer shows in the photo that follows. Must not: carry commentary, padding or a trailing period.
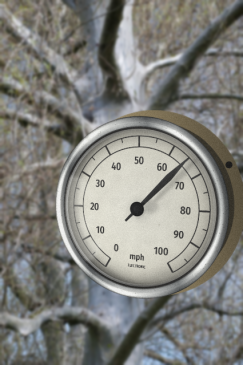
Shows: 65 mph
